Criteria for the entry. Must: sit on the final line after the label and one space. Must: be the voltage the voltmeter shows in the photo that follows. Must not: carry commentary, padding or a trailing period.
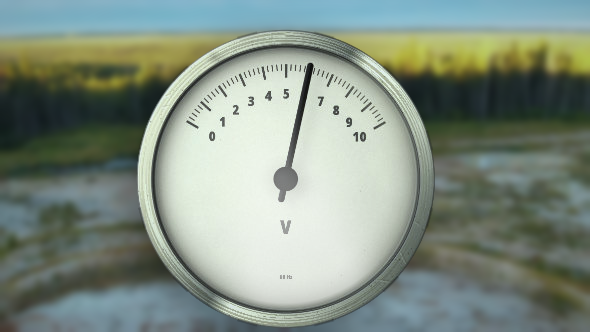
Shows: 6 V
